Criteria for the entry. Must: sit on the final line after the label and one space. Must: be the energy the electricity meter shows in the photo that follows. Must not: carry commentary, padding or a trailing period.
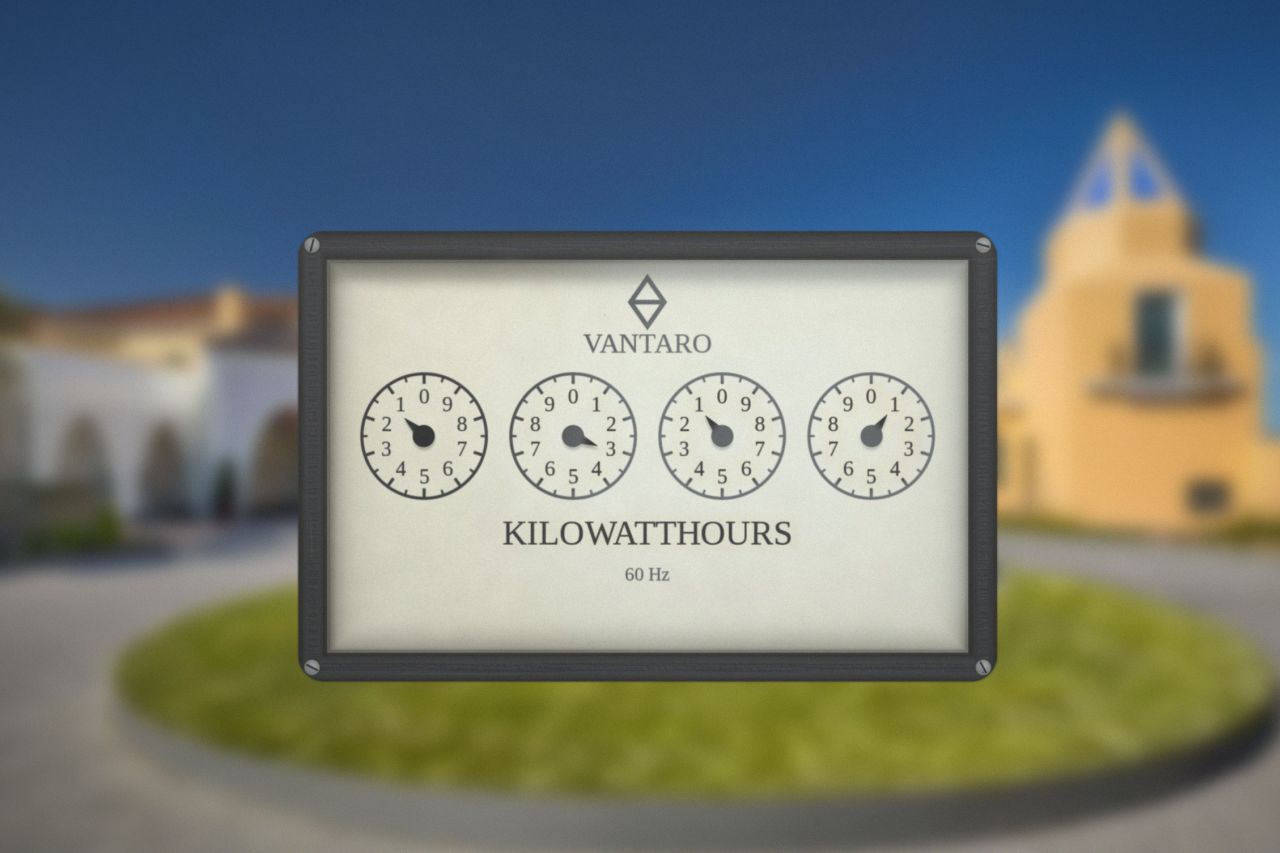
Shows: 1311 kWh
